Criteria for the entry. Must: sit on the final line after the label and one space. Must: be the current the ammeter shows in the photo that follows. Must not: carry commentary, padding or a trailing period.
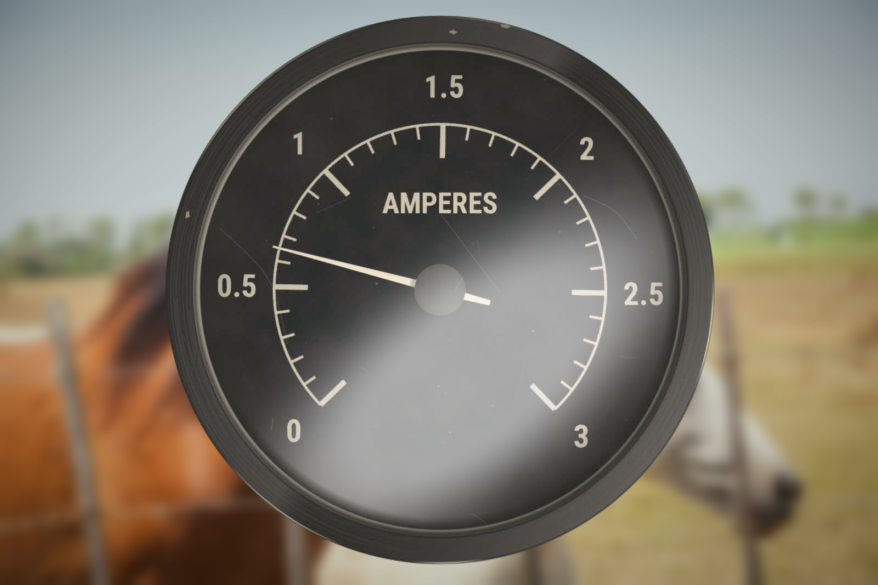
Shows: 0.65 A
